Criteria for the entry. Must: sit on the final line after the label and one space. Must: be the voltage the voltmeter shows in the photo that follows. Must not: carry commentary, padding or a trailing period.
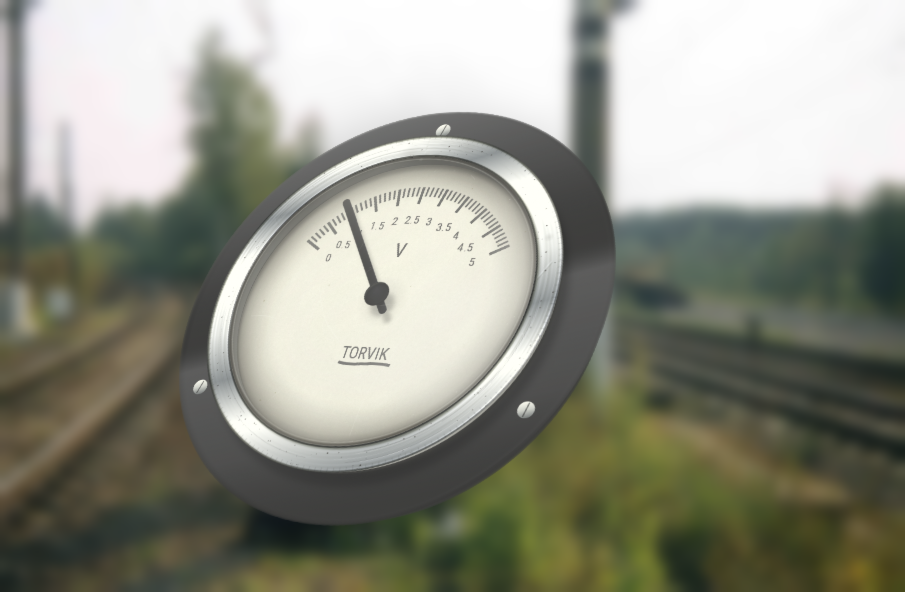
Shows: 1 V
